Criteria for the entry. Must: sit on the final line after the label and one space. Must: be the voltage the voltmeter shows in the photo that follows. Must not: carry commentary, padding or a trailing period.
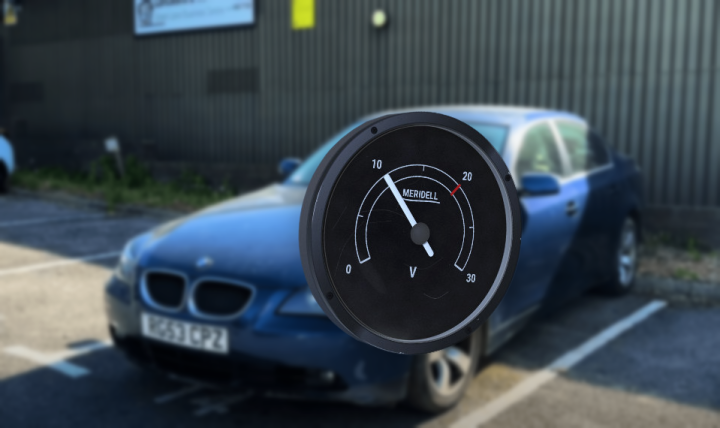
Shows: 10 V
